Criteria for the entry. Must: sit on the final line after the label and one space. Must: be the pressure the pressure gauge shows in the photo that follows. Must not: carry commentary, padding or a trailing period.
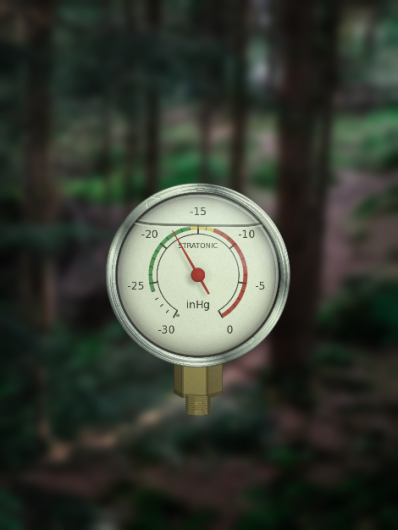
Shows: -18 inHg
